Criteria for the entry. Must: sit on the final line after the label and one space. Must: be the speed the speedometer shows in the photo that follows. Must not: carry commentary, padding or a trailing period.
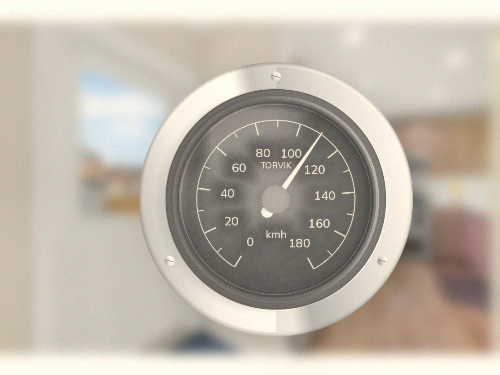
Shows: 110 km/h
